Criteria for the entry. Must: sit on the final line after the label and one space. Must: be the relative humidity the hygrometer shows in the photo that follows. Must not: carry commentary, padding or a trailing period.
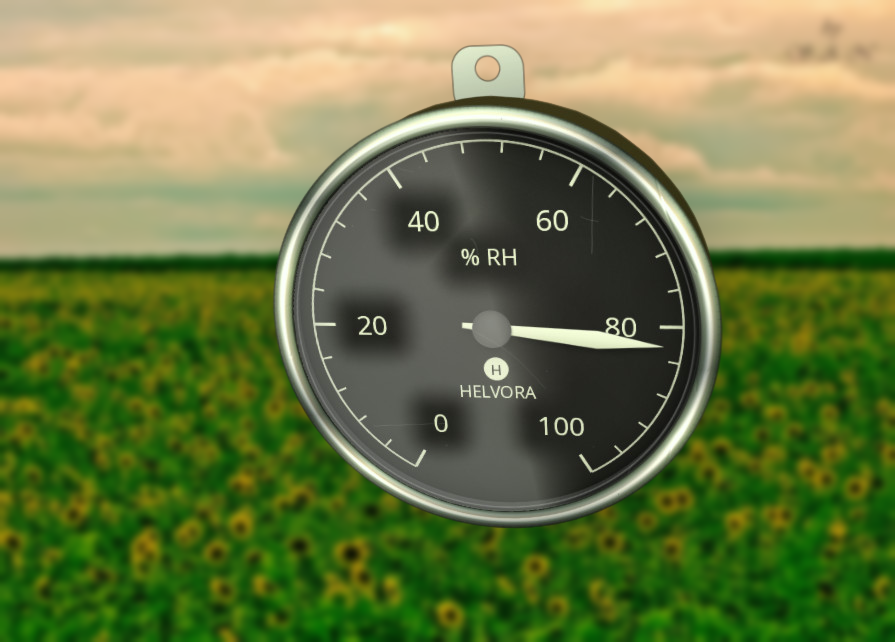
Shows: 82 %
